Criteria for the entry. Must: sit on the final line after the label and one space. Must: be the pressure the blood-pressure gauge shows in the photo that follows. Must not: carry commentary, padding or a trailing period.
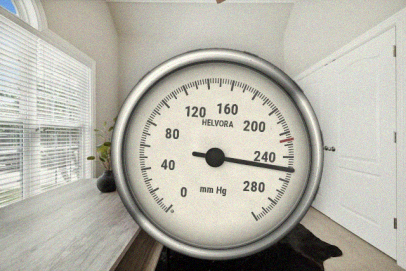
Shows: 250 mmHg
